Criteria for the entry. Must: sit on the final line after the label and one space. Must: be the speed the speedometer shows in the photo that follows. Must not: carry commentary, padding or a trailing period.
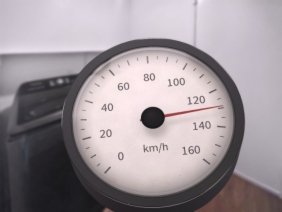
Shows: 130 km/h
